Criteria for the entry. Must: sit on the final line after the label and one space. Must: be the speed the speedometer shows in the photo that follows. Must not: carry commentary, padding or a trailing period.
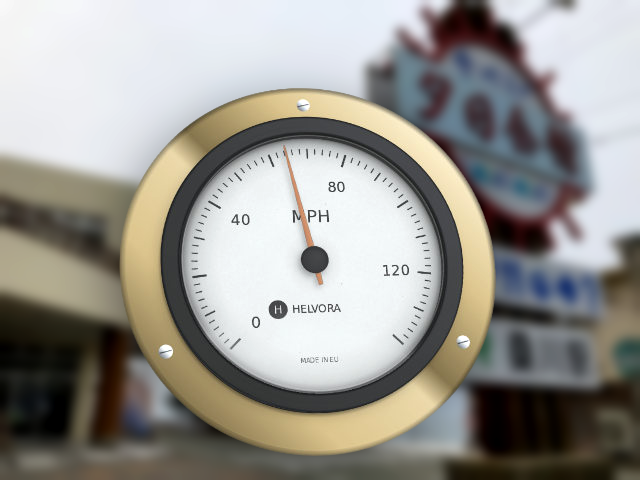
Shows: 64 mph
